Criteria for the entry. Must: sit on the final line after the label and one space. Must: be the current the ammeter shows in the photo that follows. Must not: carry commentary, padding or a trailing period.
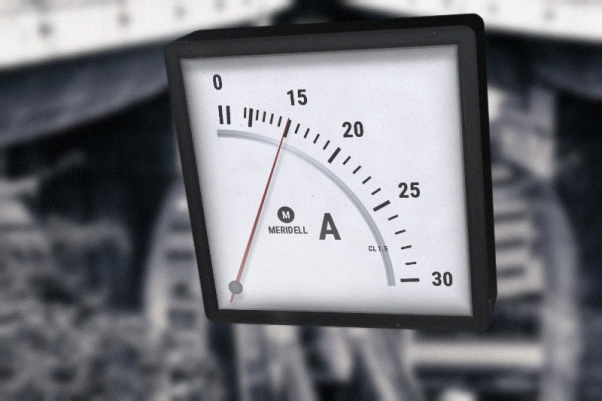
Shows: 15 A
